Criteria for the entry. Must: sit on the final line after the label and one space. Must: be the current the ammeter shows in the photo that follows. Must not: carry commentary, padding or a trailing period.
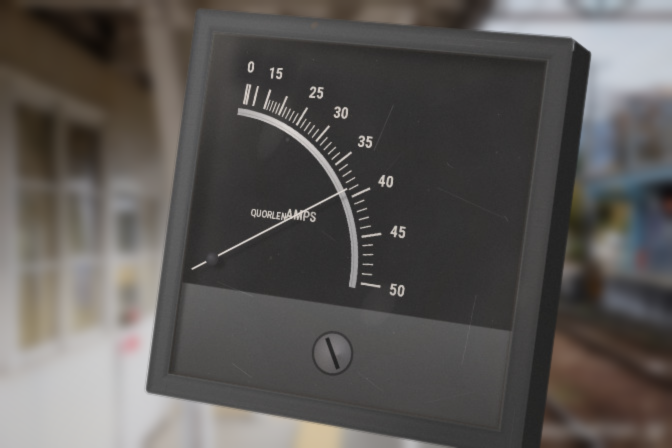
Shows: 39 A
